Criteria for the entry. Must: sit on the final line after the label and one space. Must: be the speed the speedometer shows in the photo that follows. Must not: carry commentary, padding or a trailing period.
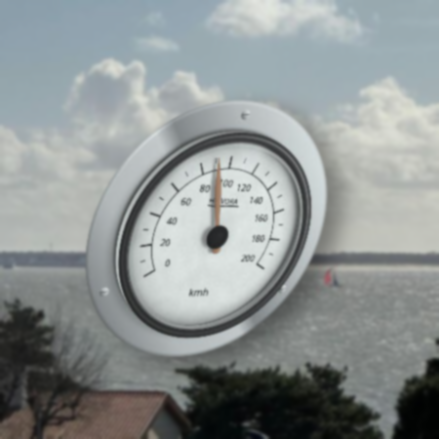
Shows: 90 km/h
